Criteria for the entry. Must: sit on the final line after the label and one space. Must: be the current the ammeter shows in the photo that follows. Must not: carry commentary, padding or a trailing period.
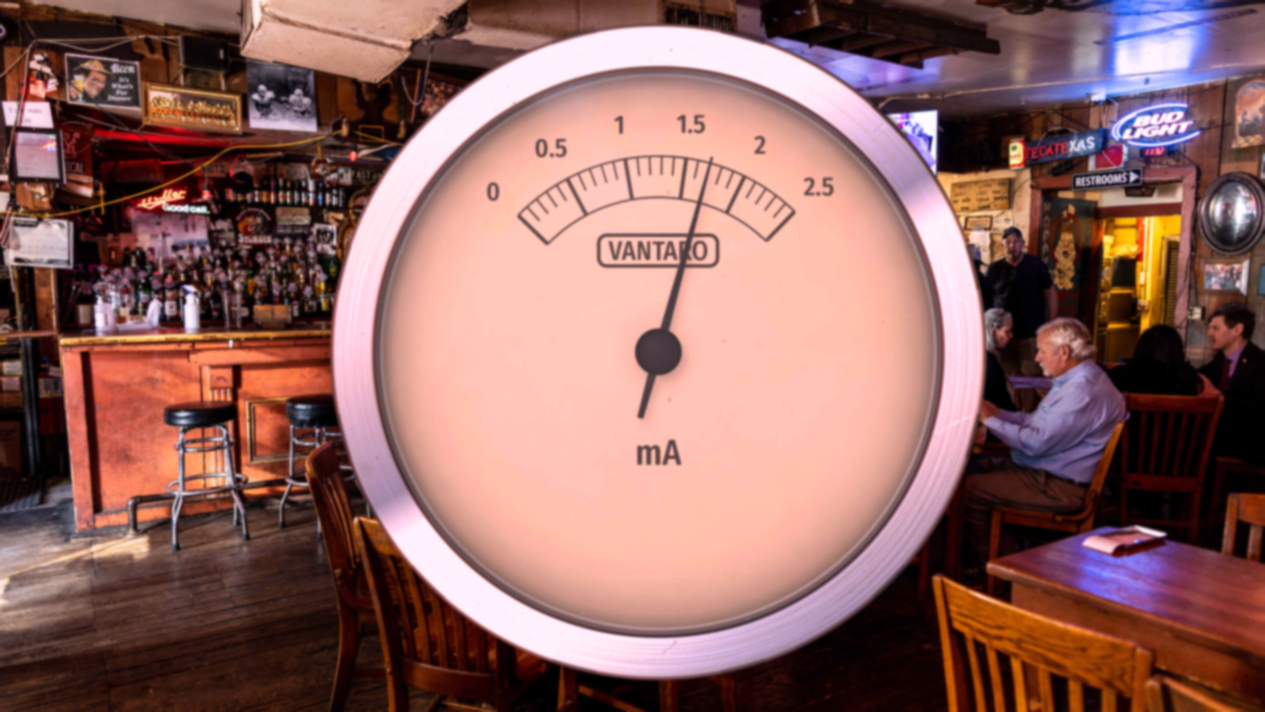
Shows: 1.7 mA
